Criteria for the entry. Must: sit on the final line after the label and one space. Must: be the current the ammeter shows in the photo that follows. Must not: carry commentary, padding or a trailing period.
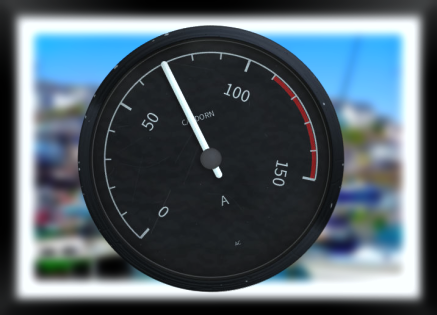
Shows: 70 A
